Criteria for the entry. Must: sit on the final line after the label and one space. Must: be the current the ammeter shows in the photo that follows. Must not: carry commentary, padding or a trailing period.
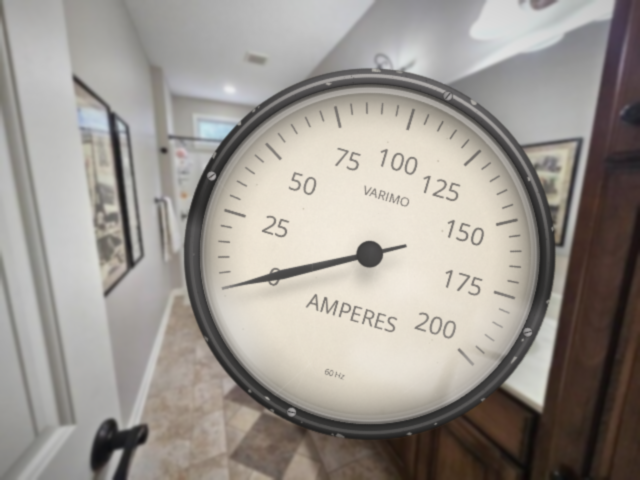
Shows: 0 A
